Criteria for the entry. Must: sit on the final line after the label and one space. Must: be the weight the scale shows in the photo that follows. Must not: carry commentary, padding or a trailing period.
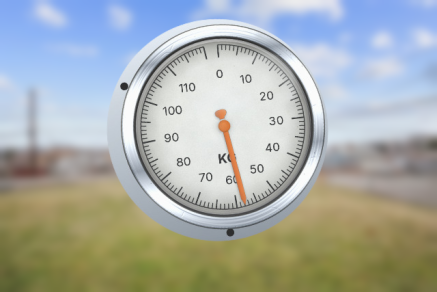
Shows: 58 kg
